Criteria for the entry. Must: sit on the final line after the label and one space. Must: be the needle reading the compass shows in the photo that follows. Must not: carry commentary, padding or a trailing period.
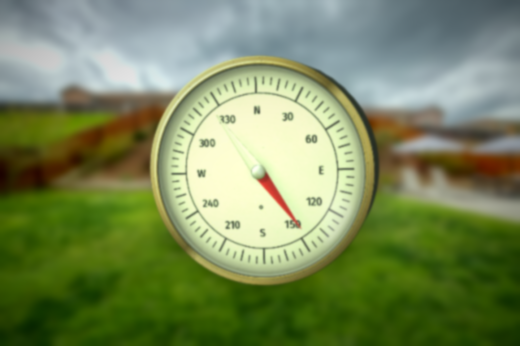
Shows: 145 °
